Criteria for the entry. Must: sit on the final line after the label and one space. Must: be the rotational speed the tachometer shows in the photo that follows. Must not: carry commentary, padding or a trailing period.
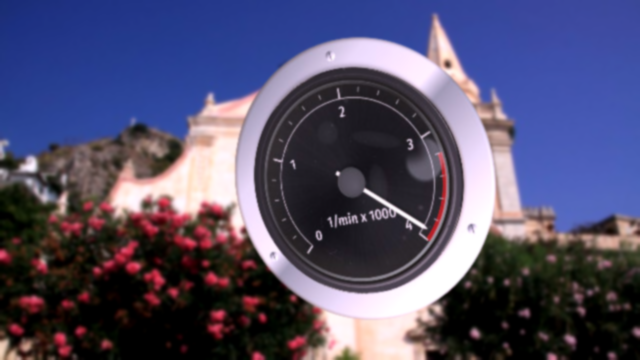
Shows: 3900 rpm
